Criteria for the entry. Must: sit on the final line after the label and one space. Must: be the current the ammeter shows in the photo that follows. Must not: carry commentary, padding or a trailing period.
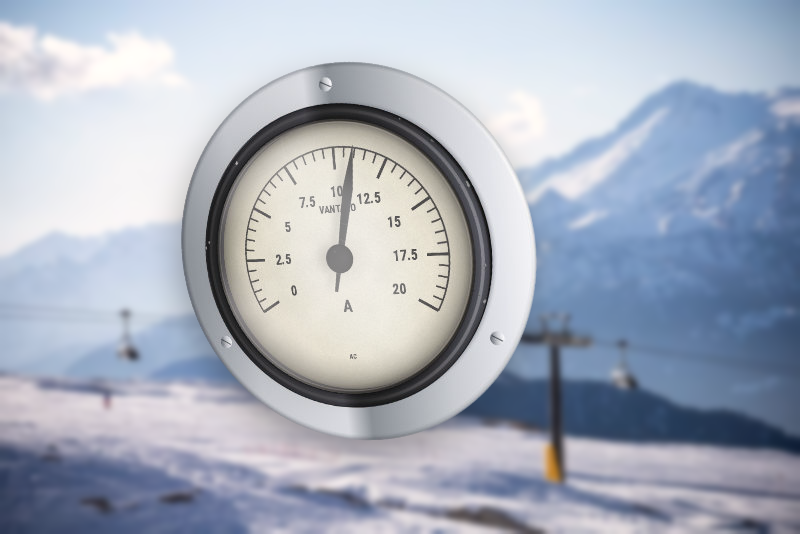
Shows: 11 A
